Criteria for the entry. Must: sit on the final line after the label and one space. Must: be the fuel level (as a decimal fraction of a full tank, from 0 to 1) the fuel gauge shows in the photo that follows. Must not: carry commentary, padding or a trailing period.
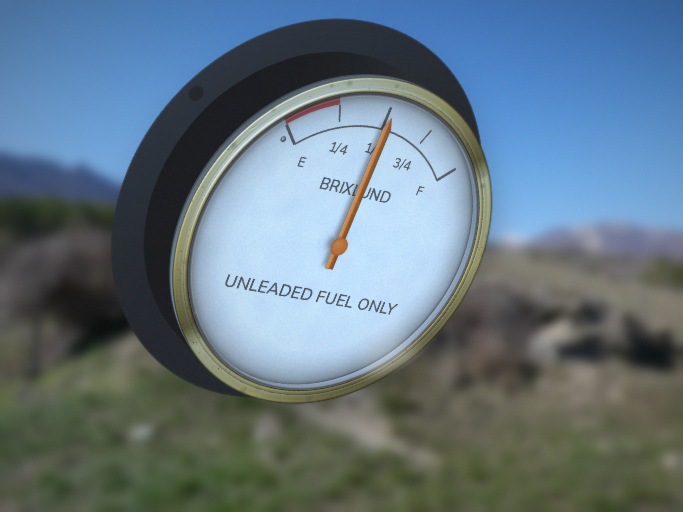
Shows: 0.5
